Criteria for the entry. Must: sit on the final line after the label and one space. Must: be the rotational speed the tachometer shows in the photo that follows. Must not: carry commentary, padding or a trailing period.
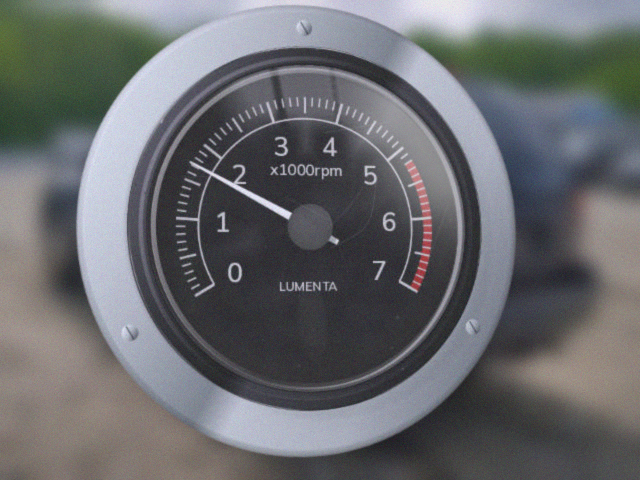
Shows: 1700 rpm
